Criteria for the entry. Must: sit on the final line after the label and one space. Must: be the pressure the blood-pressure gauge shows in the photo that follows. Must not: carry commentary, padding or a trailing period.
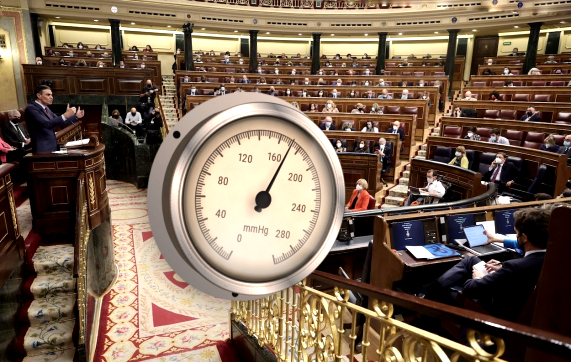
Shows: 170 mmHg
